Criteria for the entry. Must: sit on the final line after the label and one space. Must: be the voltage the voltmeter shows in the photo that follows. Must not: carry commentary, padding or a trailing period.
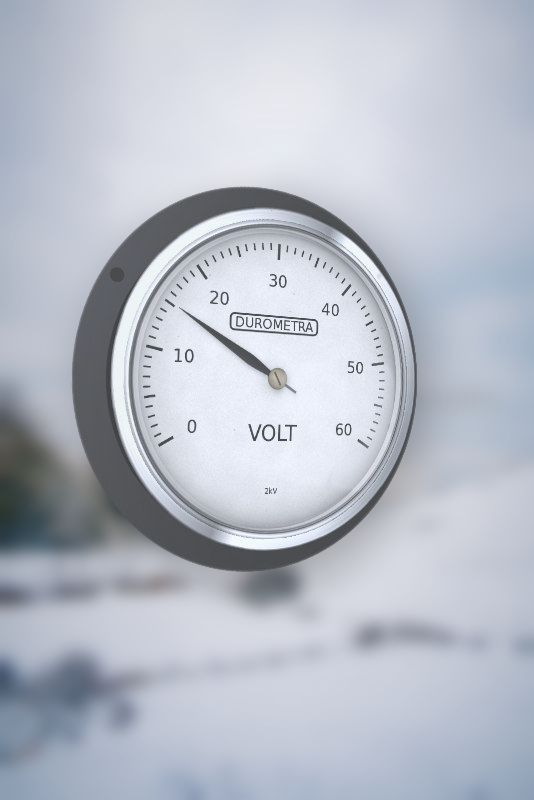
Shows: 15 V
